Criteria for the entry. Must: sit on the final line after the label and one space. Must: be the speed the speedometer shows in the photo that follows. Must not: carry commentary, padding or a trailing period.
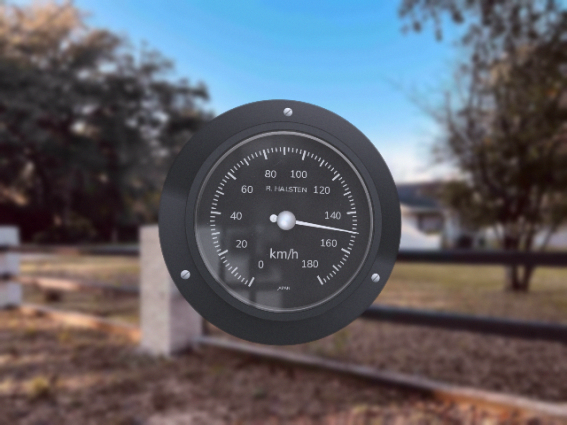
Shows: 150 km/h
